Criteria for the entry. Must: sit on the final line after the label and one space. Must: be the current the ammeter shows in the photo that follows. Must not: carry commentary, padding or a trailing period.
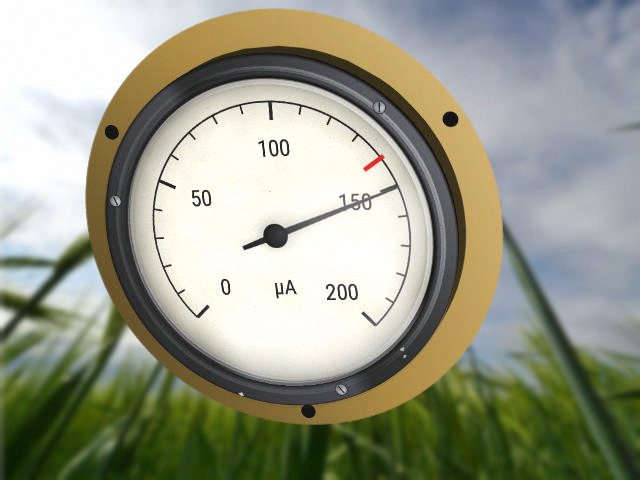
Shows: 150 µA
